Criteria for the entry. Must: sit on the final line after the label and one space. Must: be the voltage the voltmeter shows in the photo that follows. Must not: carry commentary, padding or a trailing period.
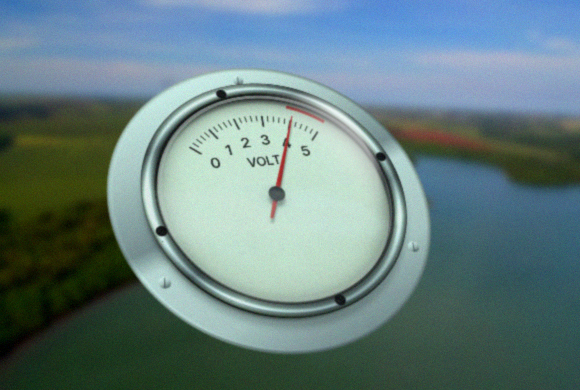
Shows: 4 V
